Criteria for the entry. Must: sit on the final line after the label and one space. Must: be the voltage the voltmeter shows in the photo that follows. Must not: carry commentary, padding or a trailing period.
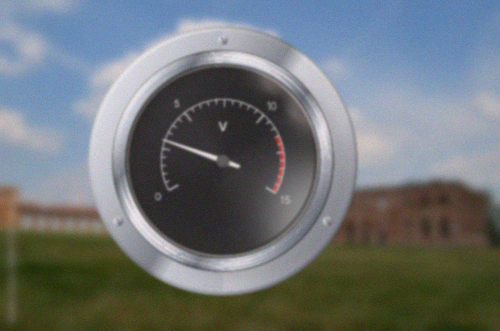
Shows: 3 V
